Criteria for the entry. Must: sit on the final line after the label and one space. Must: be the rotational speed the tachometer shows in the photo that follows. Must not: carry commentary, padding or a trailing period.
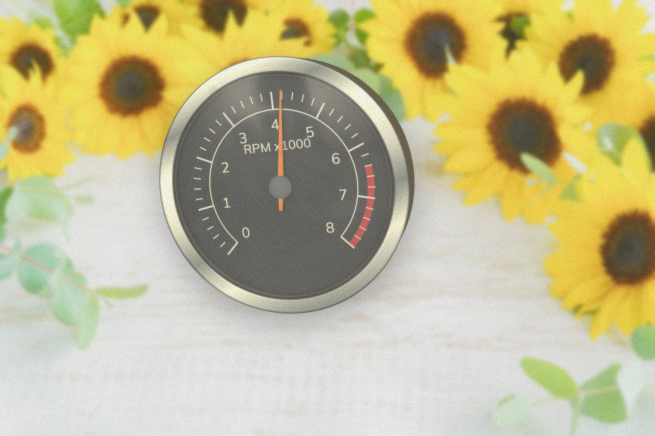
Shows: 4200 rpm
